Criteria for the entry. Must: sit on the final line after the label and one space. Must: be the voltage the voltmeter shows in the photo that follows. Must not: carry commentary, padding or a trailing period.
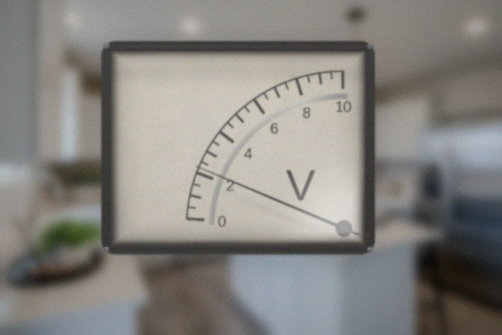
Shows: 2.25 V
